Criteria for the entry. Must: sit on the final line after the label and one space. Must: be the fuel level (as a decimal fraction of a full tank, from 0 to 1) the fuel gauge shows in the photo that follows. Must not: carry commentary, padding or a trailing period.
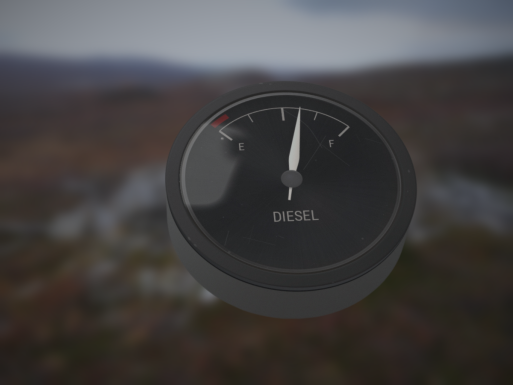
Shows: 0.625
